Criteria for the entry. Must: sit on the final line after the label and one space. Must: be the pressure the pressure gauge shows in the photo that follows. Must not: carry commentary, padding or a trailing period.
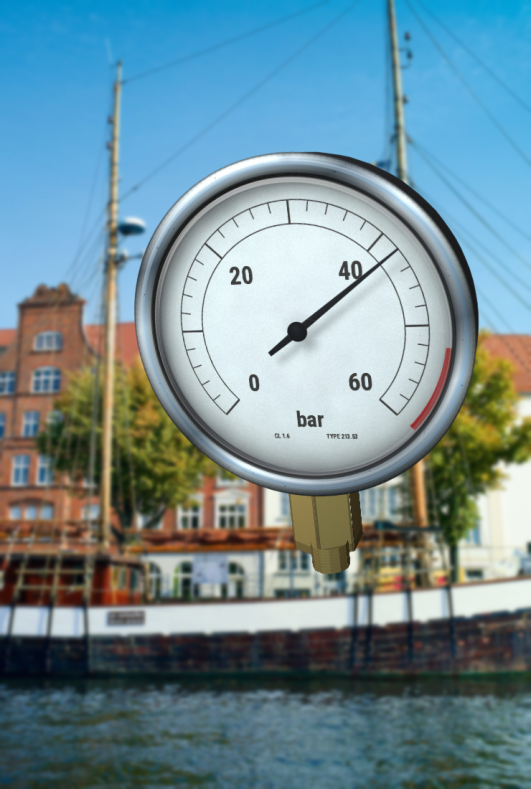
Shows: 42 bar
